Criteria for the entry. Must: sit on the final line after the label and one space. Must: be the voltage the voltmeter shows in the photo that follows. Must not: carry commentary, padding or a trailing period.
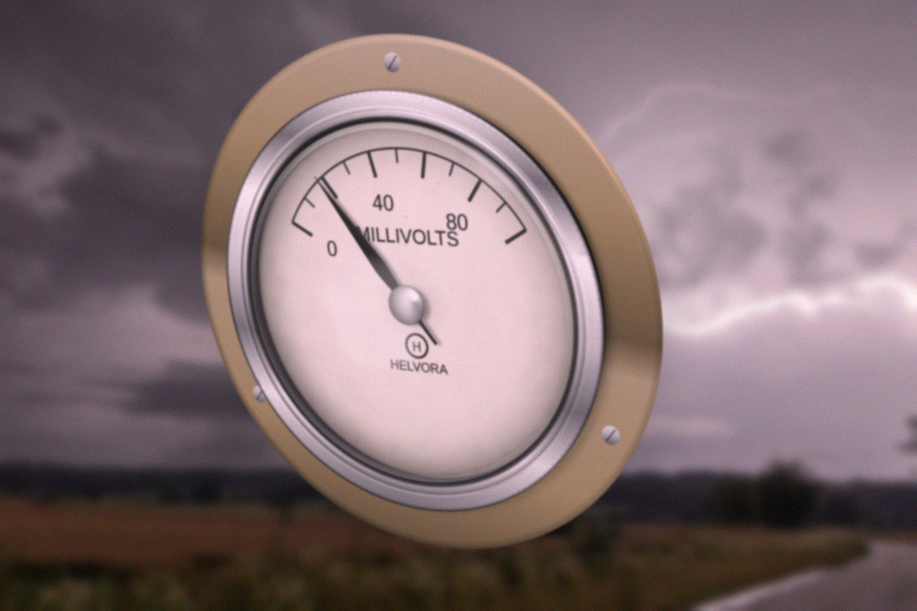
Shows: 20 mV
